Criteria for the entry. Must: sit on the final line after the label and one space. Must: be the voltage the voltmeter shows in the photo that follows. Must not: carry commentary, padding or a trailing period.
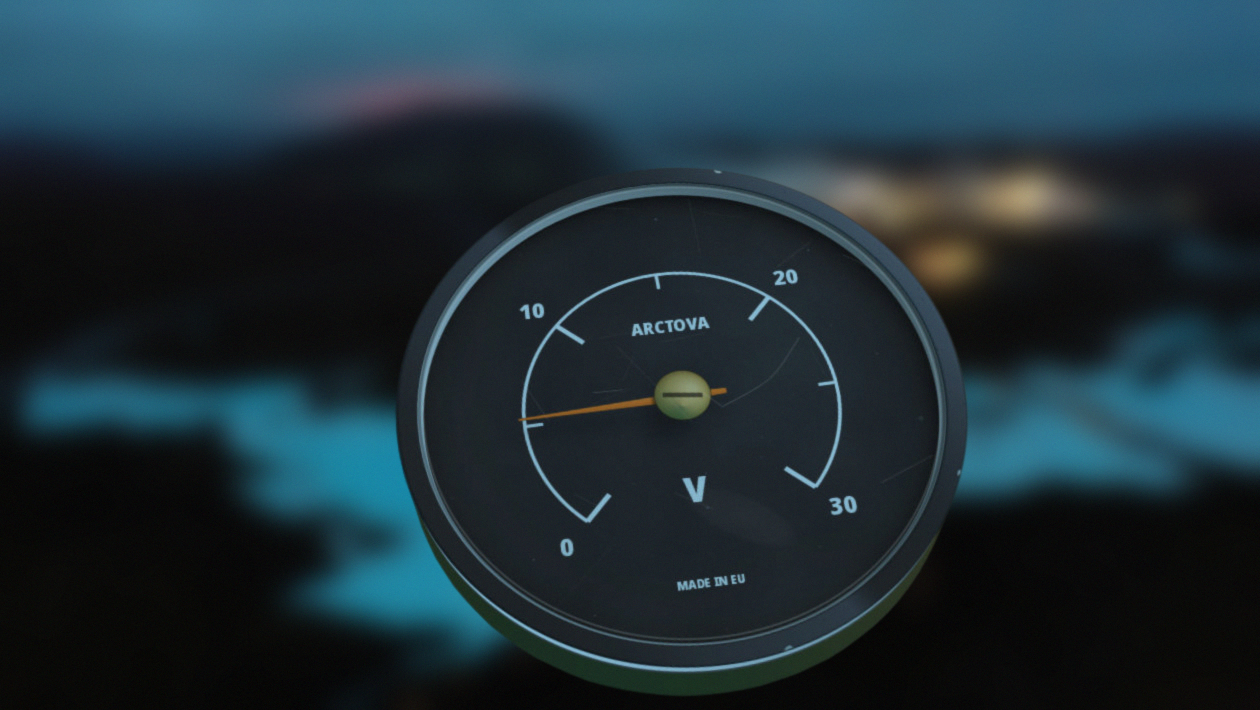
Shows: 5 V
